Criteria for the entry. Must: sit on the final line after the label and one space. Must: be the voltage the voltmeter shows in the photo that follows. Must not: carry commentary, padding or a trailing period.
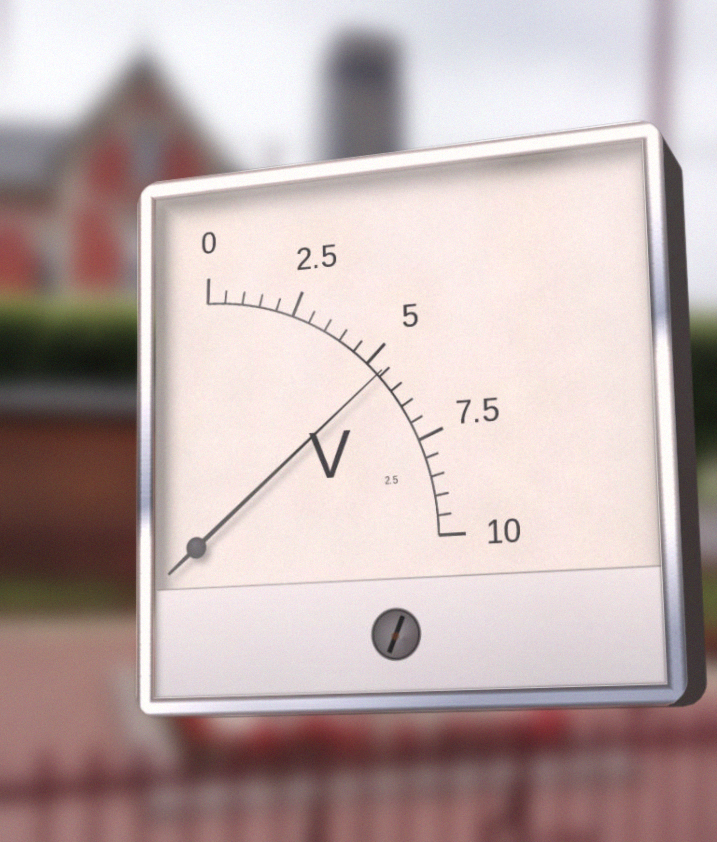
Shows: 5.5 V
